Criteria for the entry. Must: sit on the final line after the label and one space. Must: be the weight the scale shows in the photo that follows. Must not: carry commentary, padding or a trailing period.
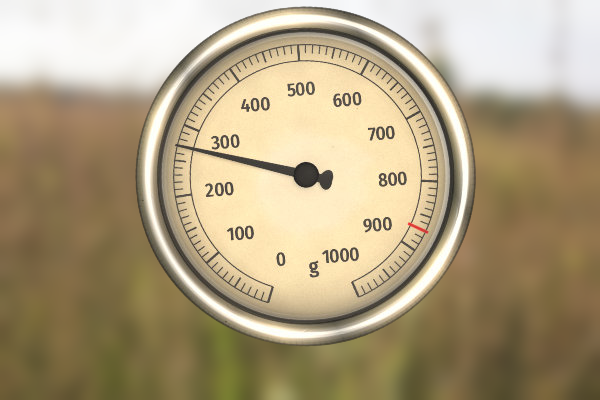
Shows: 270 g
